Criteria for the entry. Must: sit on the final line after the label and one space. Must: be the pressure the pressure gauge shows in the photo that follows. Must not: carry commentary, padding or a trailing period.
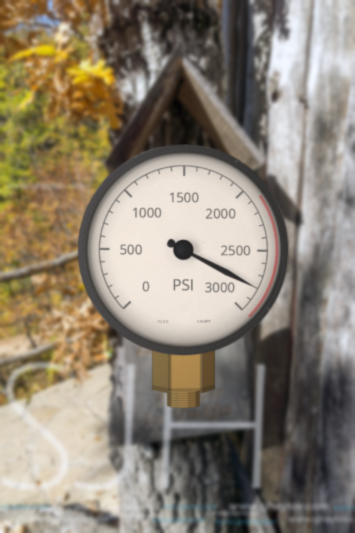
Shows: 2800 psi
